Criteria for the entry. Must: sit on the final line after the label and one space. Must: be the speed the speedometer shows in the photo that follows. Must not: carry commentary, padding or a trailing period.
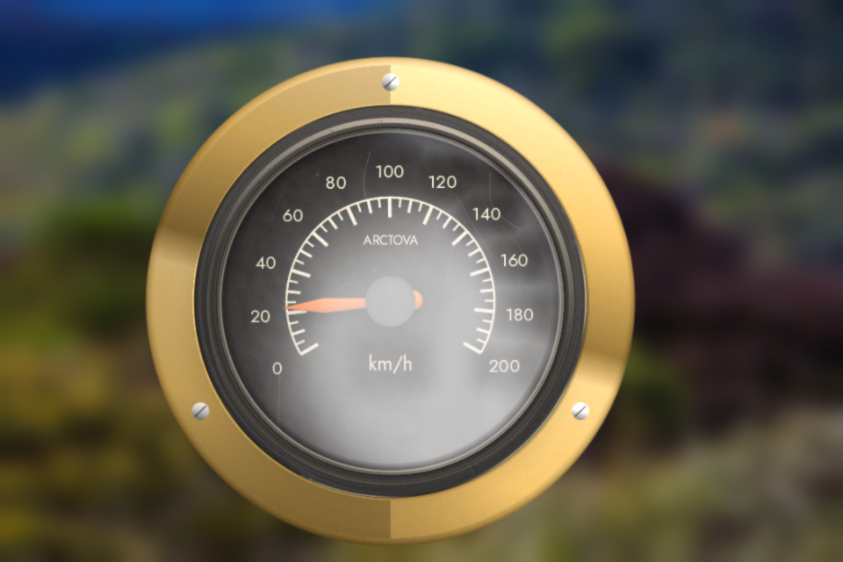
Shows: 22.5 km/h
